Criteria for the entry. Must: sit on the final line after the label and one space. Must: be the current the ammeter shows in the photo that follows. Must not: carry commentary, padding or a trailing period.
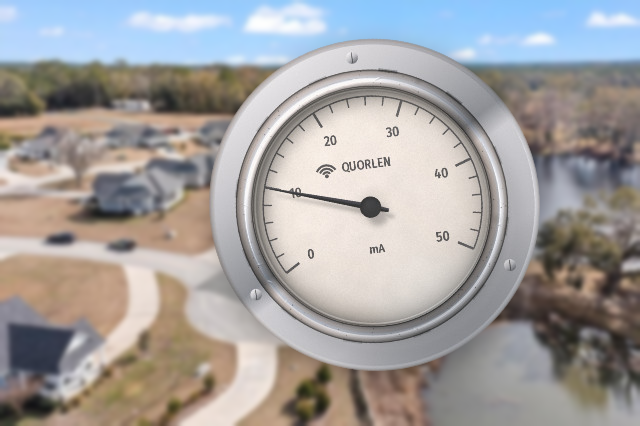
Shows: 10 mA
